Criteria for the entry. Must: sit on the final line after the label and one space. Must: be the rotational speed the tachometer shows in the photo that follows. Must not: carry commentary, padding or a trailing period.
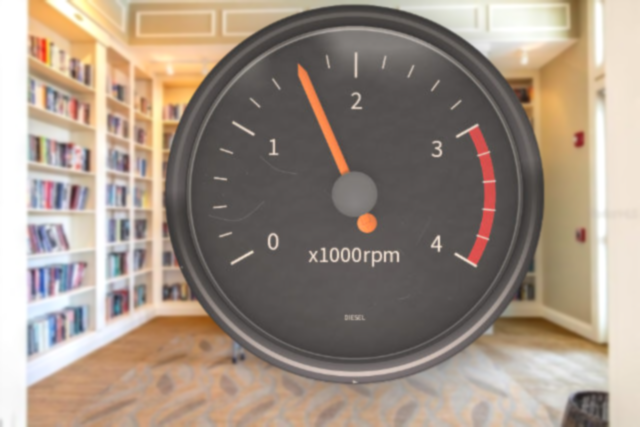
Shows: 1600 rpm
